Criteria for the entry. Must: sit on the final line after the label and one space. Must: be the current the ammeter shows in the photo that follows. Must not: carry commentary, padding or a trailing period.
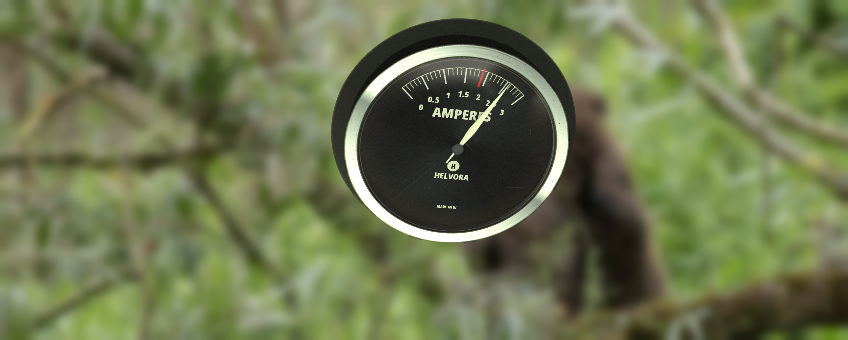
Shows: 2.5 A
